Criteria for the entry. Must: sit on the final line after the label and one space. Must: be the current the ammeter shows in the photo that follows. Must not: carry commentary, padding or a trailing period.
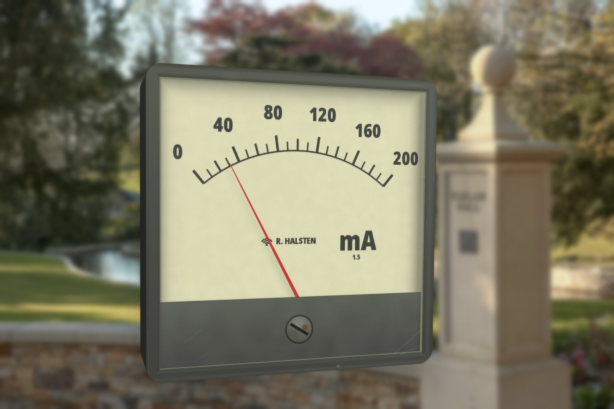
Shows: 30 mA
